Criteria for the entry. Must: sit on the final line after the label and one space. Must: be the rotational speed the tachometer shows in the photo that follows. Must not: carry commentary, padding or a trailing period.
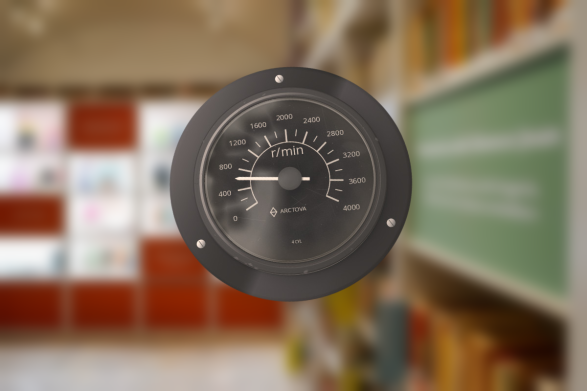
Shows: 600 rpm
